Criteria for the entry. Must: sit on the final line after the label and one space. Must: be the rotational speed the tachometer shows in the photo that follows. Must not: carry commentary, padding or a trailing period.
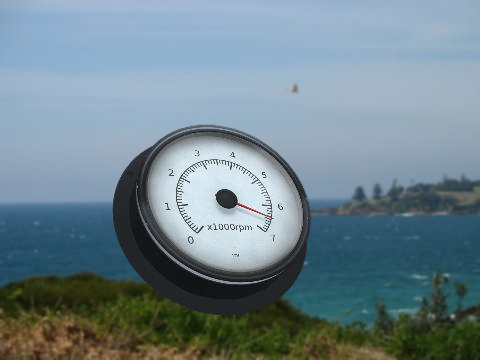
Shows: 6500 rpm
